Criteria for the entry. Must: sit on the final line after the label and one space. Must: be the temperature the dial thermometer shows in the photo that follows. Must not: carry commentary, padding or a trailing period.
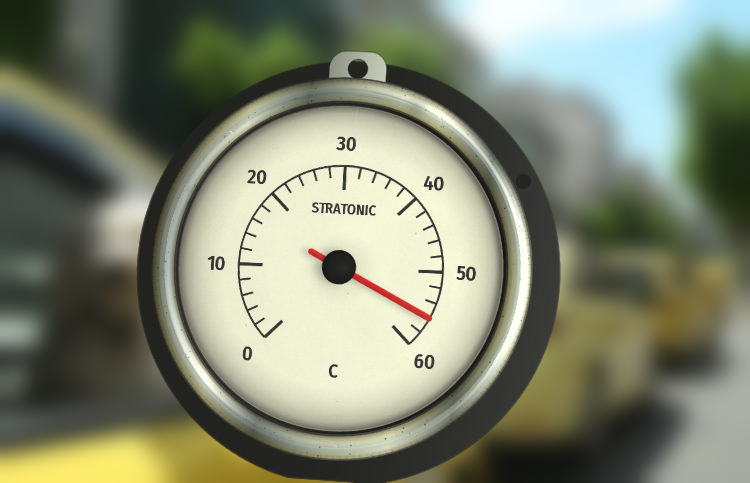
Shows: 56 °C
